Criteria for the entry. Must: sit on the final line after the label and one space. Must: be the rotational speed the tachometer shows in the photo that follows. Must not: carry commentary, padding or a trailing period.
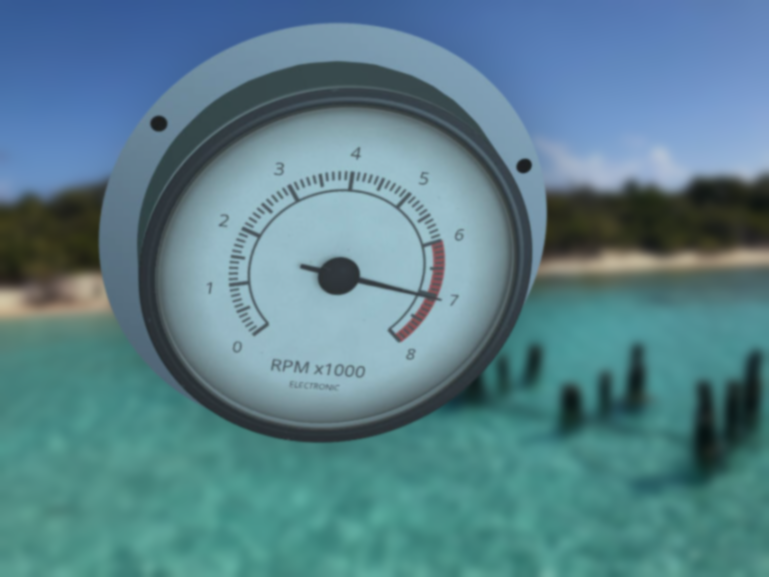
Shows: 7000 rpm
